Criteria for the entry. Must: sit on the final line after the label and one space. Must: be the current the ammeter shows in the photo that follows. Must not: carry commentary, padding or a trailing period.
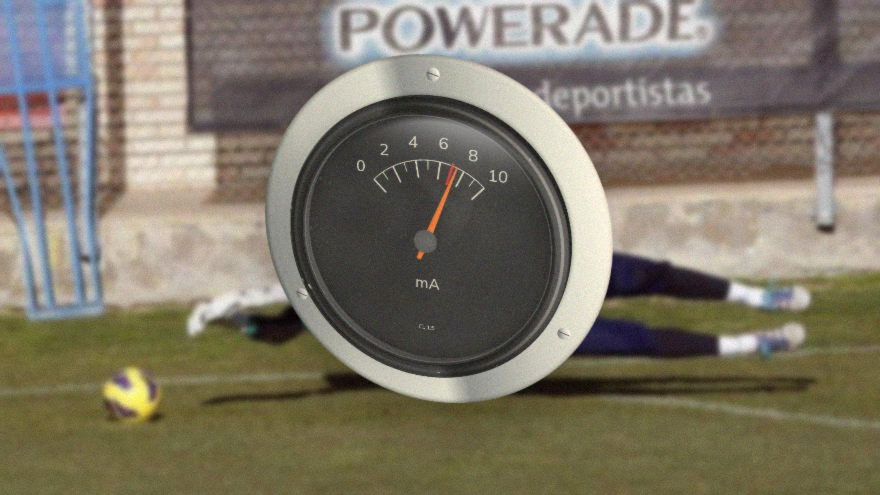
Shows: 7.5 mA
